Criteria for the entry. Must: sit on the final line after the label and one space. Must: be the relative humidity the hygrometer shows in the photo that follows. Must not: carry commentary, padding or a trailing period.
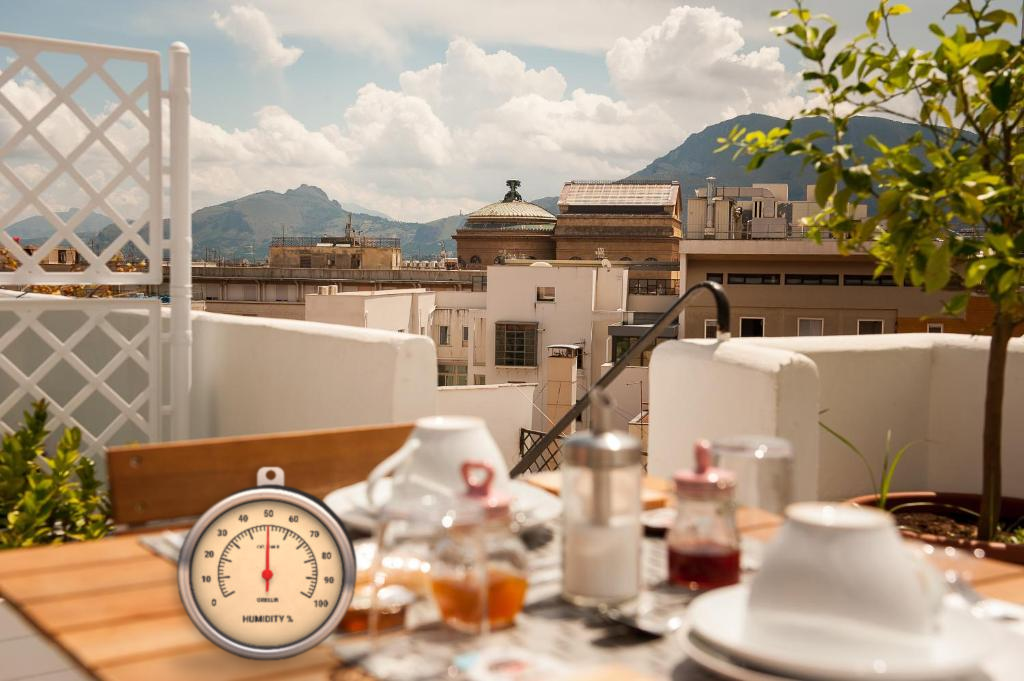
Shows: 50 %
